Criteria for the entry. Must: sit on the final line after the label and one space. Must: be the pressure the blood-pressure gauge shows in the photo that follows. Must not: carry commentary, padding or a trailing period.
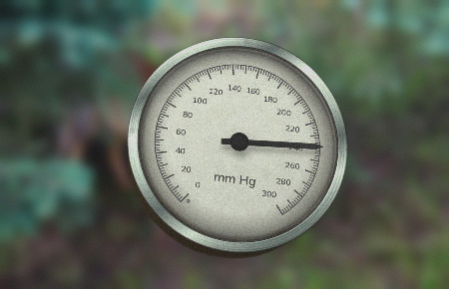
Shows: 240 mmHg
